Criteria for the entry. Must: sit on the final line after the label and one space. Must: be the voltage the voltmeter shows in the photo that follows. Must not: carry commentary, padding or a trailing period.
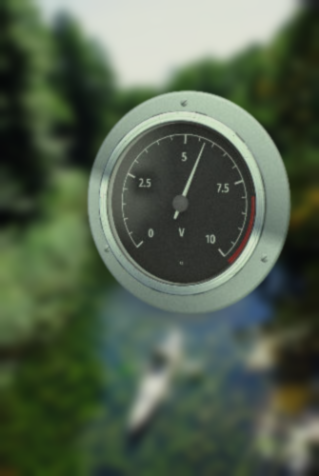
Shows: 5.75 V
